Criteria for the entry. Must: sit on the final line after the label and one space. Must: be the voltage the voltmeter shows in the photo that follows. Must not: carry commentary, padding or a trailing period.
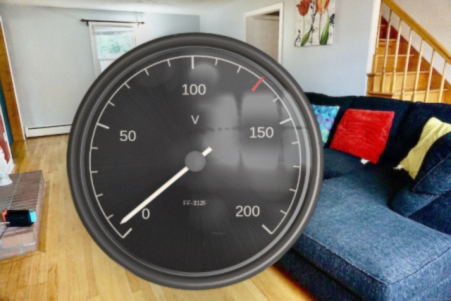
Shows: 5 V
